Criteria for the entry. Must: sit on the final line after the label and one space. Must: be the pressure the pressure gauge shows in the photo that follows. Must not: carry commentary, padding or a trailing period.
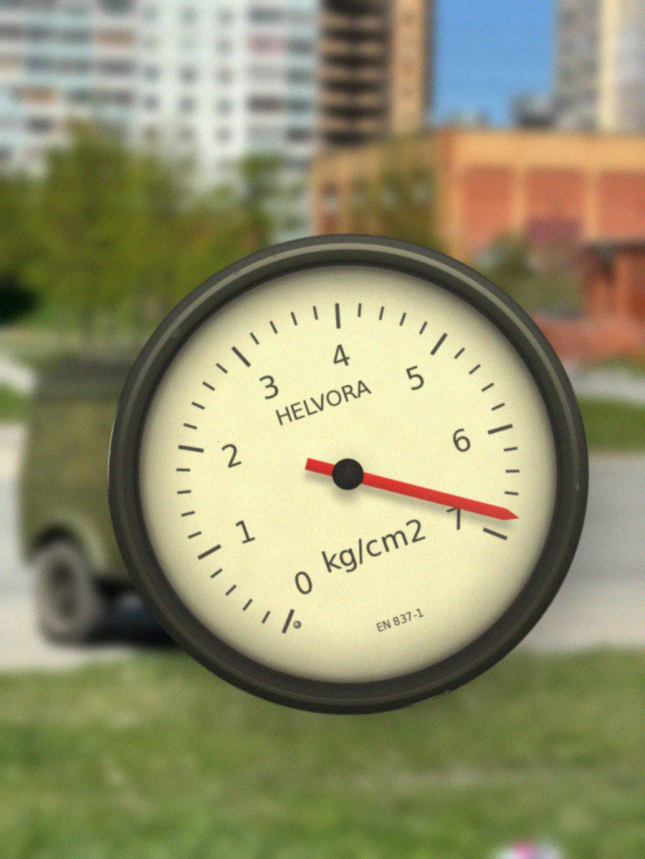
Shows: 6.8 kg/cm²
